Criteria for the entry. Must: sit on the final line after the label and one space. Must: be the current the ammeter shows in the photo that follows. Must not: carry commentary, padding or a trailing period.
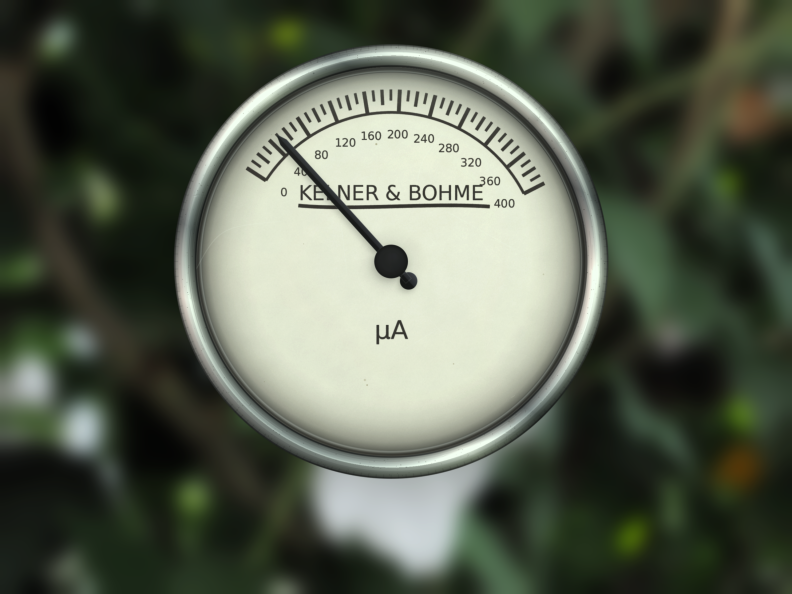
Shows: 50 µA
